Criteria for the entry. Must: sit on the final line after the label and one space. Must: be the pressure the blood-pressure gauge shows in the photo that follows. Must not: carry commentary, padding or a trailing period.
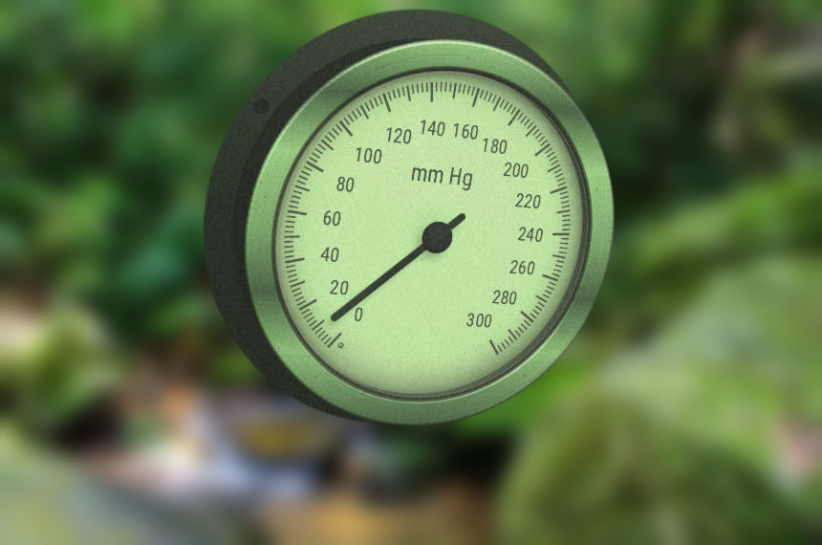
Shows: 10 mmHg
